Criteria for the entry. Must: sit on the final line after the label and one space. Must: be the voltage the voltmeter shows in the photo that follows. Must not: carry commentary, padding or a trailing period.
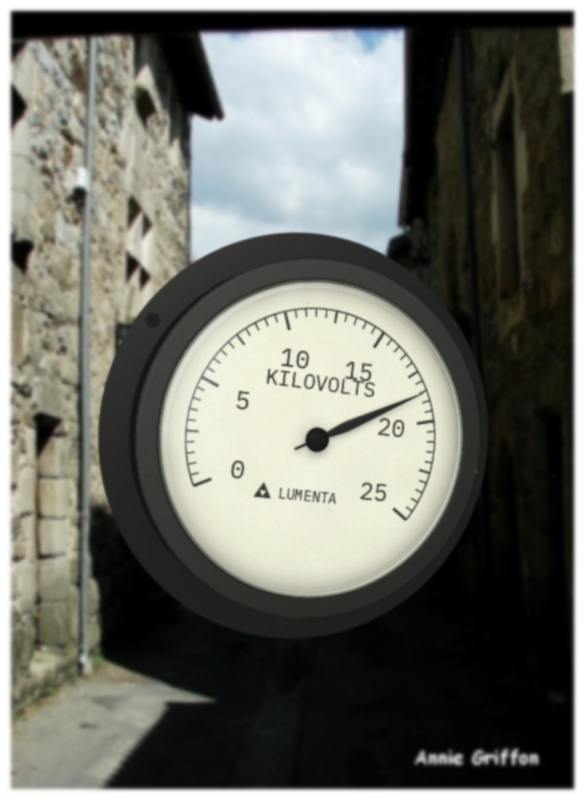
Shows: 18.5 kV
